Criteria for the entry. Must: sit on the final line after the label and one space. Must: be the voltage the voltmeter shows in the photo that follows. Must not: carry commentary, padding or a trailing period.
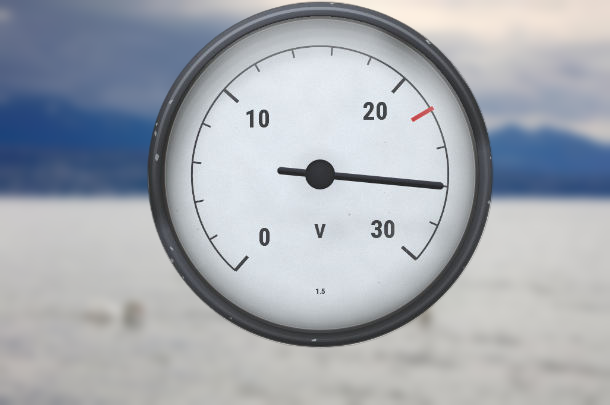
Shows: 26 V
